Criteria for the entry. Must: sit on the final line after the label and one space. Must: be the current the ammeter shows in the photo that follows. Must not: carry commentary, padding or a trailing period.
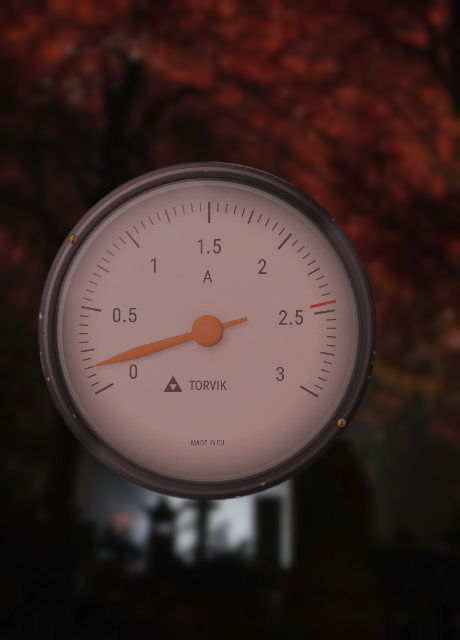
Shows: 0.15 A
